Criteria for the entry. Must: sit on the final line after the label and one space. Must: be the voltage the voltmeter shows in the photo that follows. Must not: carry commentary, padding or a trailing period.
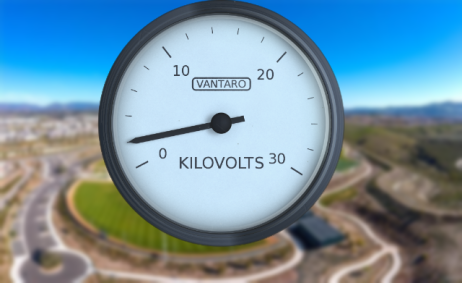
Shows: 2 kV
